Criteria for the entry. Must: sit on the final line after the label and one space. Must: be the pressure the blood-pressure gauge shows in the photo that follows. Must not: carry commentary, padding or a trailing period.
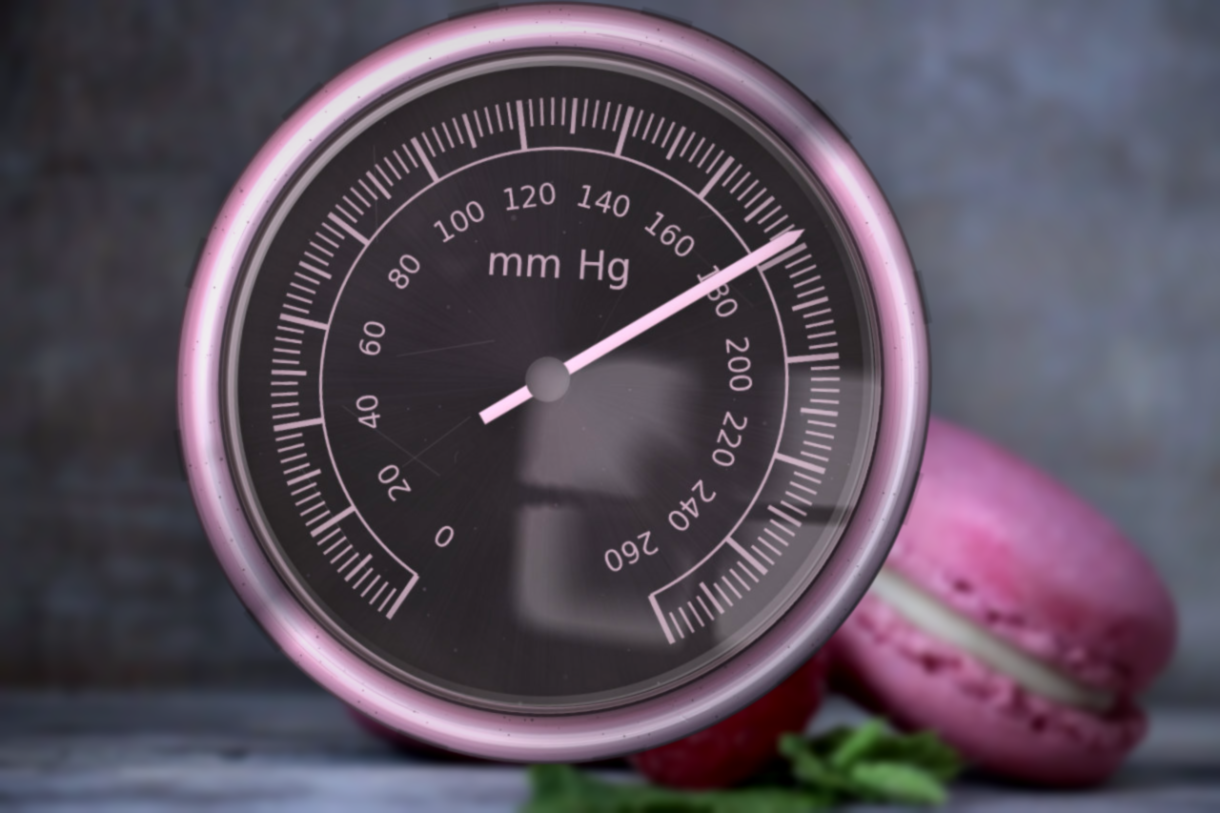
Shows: 178 mmHg
